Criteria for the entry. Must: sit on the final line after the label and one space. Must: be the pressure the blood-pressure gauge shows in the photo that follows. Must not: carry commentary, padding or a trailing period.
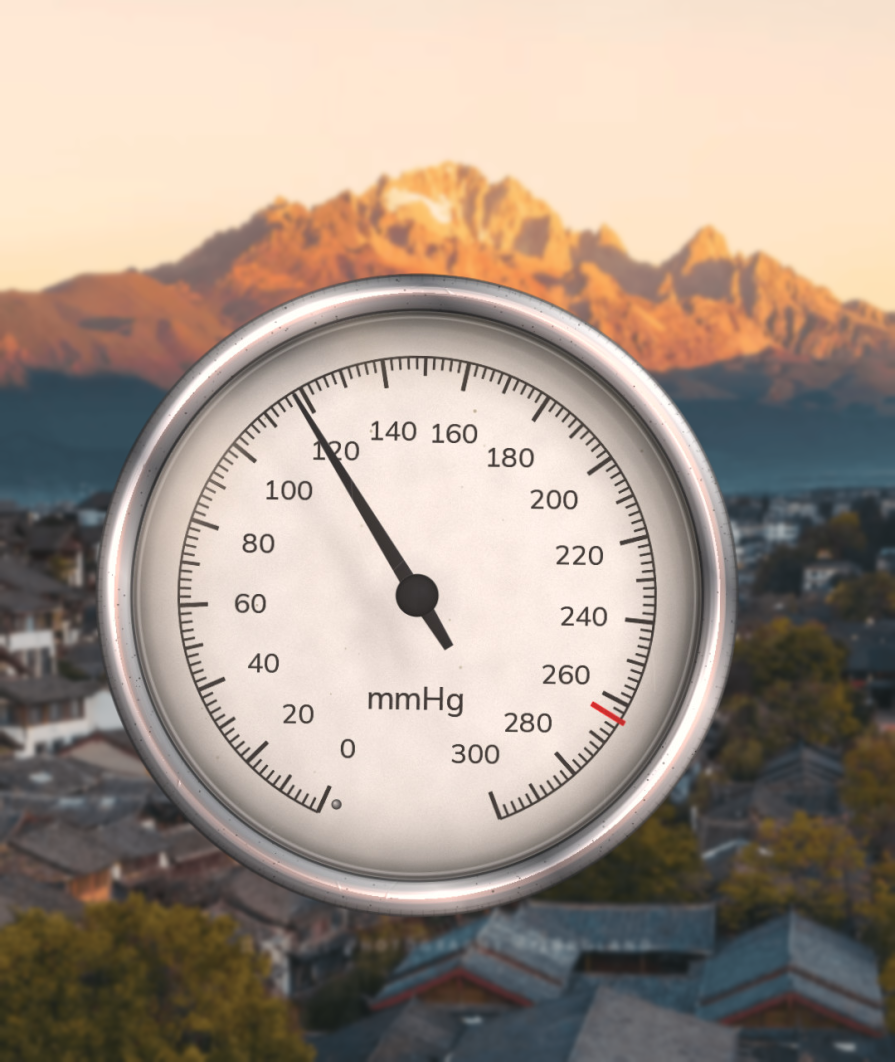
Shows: 118 mmHg
